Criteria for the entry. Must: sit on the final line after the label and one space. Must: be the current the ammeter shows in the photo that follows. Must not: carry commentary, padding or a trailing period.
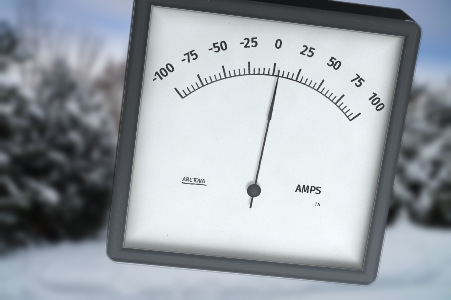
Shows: 5 A
